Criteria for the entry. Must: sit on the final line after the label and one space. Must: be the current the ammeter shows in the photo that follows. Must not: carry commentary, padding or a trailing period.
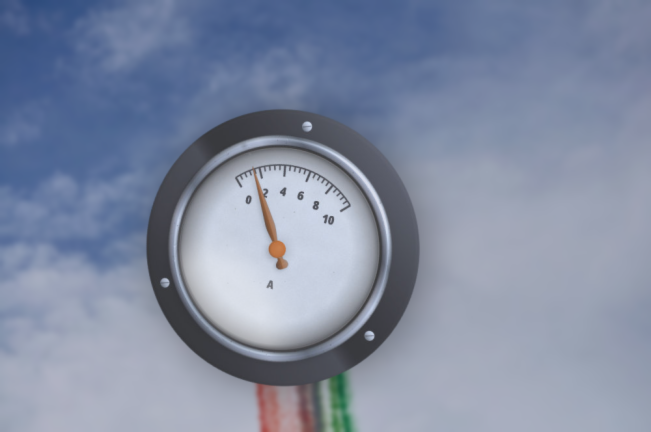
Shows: 1.6 A
